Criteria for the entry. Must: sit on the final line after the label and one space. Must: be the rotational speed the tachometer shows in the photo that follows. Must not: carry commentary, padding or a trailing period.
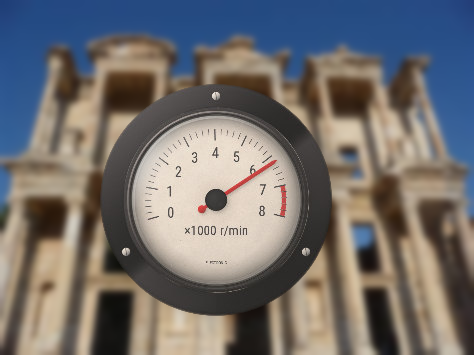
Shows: 6200 rpm
